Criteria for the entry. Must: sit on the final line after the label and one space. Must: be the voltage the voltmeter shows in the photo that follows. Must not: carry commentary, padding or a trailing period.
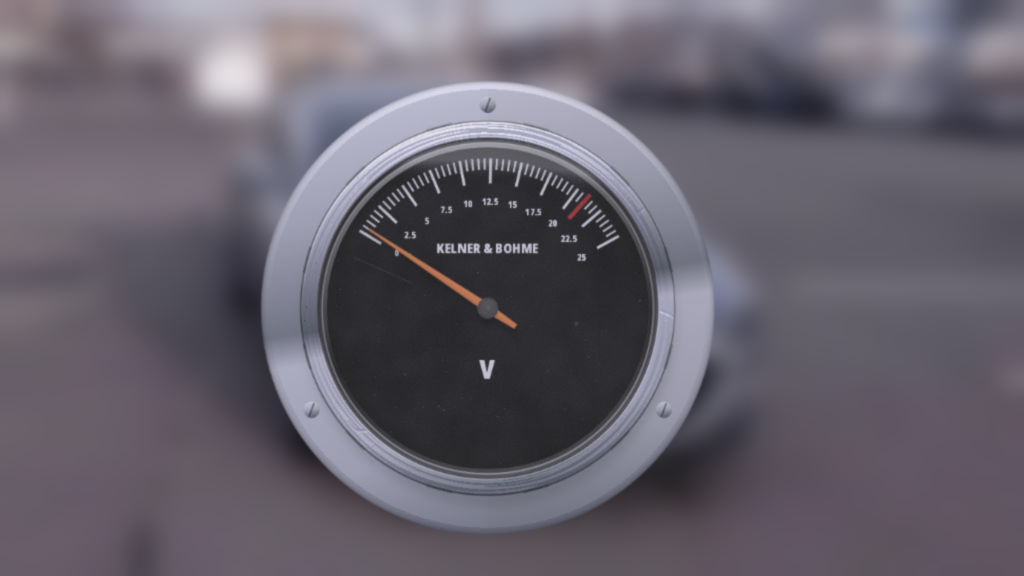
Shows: 0.5 V
